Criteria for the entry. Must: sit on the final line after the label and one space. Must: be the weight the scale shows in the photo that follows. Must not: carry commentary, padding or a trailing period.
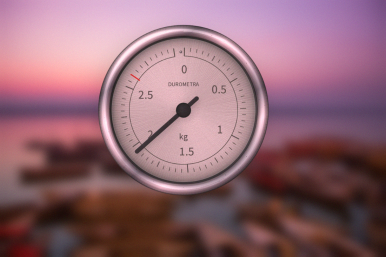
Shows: 1.95 kg
